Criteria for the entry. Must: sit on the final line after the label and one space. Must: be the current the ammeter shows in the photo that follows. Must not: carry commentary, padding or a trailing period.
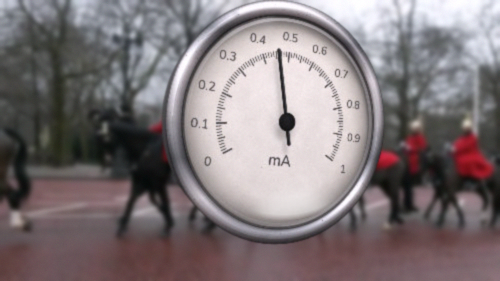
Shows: 0.45 mA
